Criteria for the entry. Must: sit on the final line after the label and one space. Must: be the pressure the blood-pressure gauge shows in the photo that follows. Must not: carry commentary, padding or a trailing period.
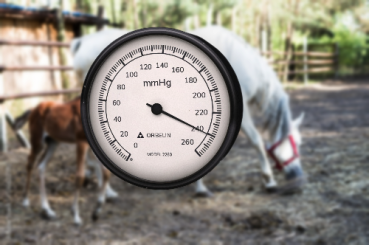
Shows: 240 mmHg
